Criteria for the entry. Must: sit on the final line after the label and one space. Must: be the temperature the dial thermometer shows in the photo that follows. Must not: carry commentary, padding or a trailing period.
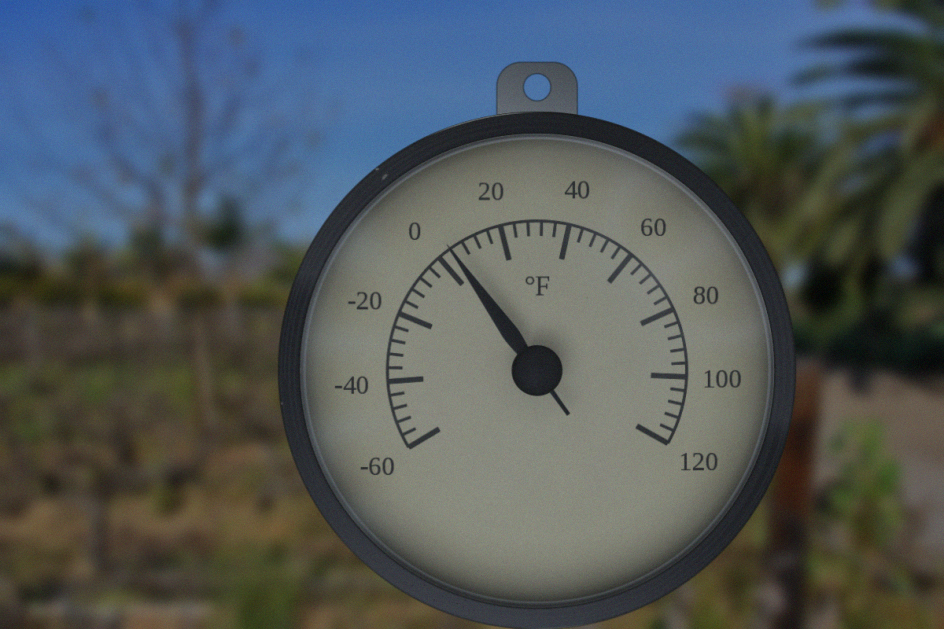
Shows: 4 °F
